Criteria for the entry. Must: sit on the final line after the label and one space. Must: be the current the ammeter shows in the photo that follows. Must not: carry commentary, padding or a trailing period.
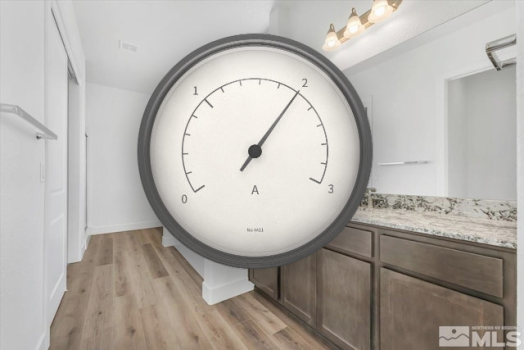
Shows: 2 A
